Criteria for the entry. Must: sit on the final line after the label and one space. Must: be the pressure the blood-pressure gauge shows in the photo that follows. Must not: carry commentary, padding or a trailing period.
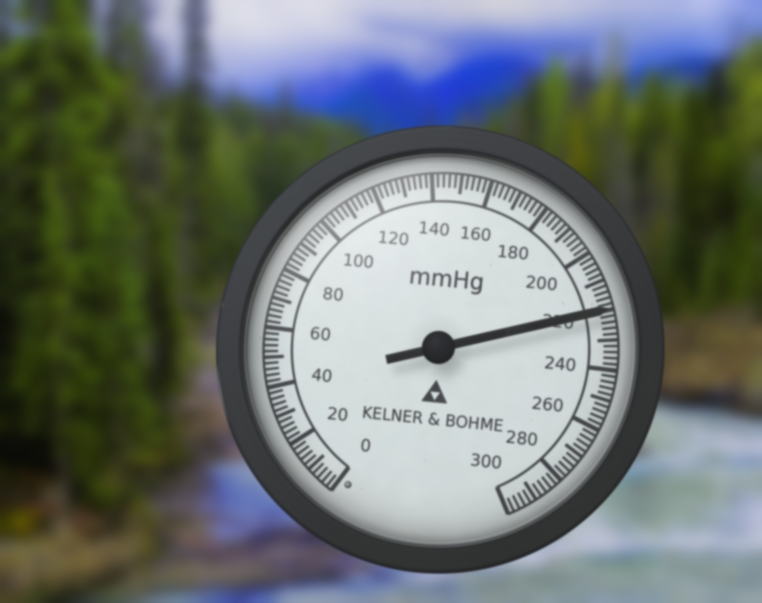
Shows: 220 mmHg
